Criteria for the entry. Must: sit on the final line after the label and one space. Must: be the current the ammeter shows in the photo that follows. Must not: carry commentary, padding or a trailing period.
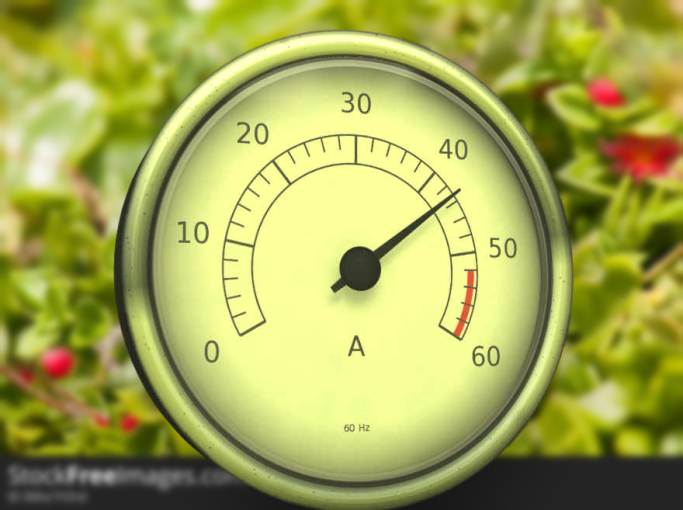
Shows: 43 A
